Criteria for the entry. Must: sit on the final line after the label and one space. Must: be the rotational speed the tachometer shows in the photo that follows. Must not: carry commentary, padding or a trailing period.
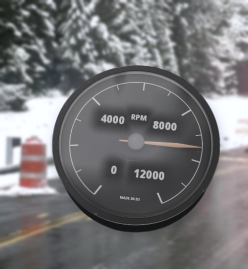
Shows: 9500 rpm
